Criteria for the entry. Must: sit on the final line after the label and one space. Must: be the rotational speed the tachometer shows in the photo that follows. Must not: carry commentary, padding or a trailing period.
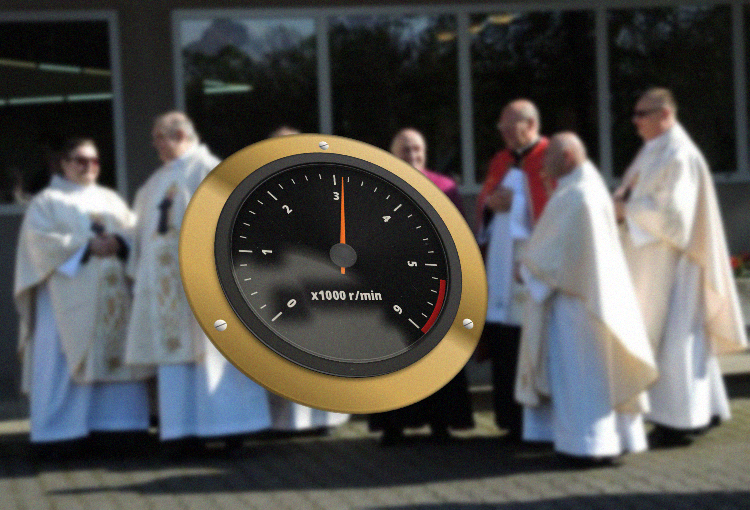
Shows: 3100 rpm
